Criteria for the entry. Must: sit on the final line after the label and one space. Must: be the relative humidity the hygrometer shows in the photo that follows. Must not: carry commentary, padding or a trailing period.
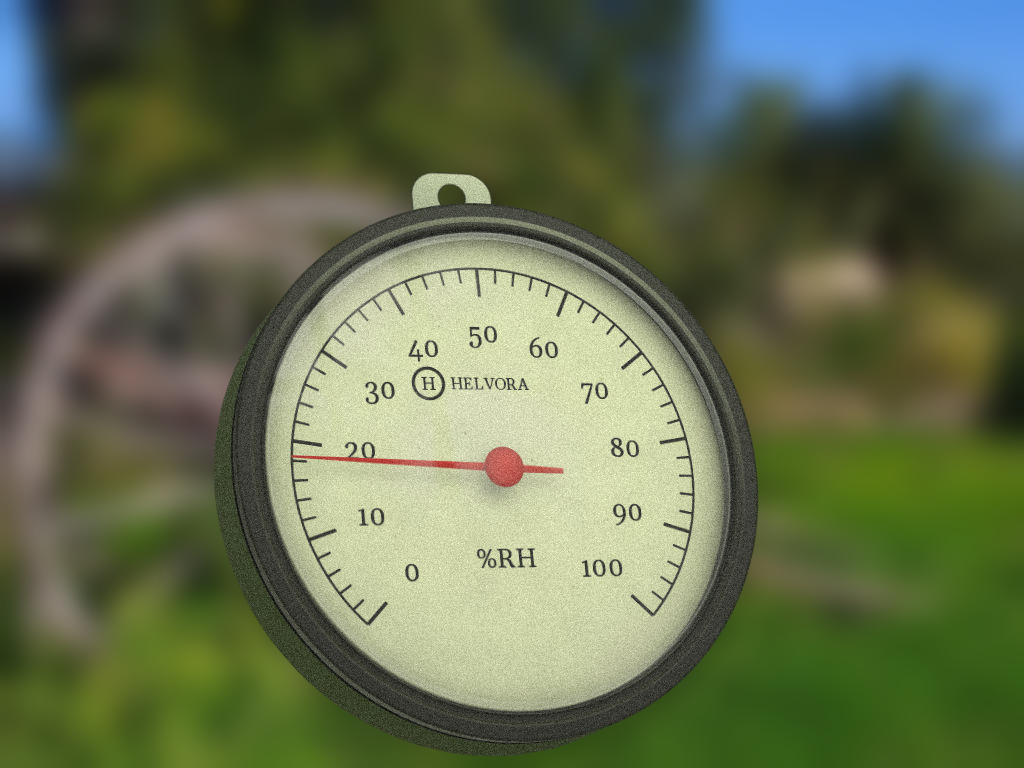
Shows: 18 %
